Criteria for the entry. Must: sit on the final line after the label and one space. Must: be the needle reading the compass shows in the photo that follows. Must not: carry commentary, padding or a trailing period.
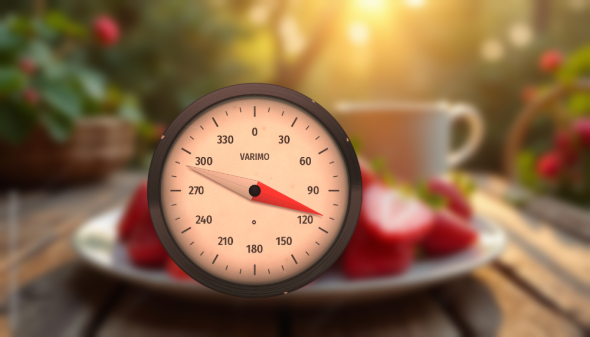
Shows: 110 °
